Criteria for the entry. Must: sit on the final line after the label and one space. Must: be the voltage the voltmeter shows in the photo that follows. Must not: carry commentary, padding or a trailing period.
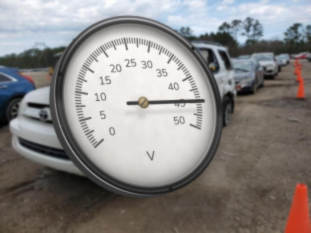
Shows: 45 V
